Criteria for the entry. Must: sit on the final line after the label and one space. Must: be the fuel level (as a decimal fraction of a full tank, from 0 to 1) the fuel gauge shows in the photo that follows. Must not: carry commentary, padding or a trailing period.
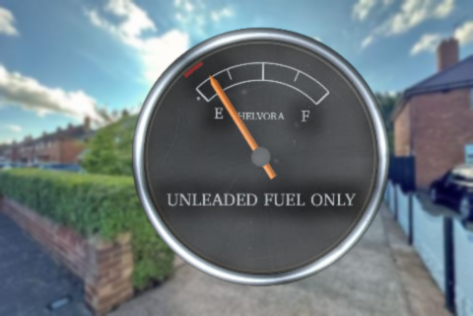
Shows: 0.125
